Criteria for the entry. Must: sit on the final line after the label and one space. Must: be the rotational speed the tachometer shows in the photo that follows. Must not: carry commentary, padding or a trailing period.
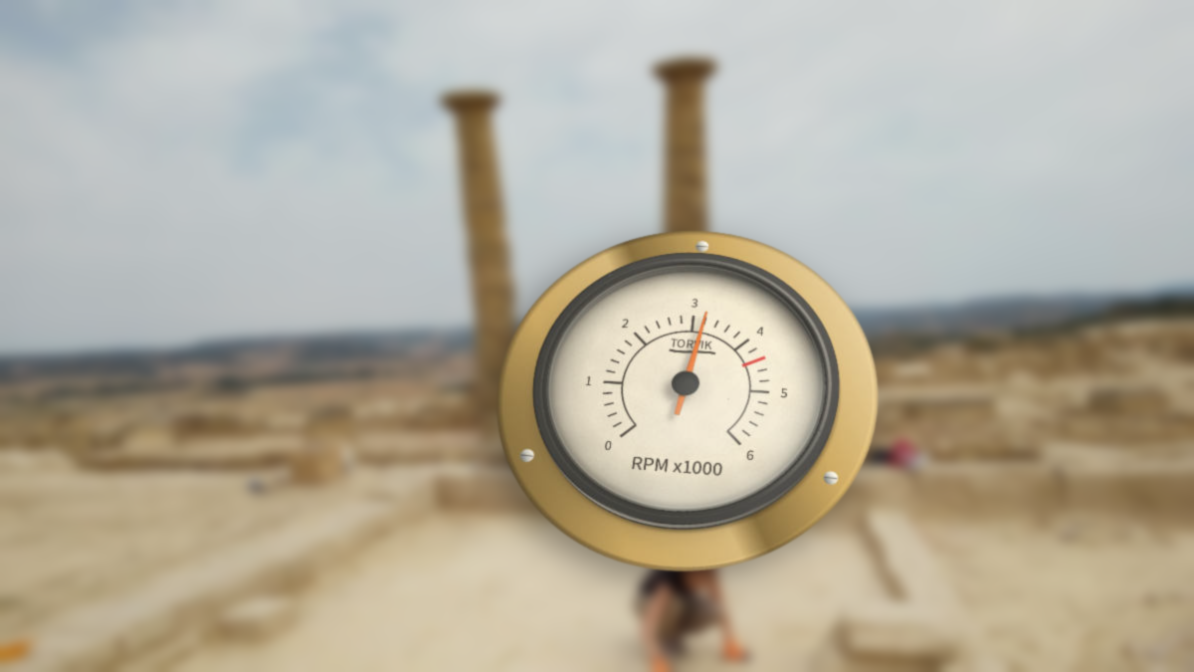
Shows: 3200 rpm
